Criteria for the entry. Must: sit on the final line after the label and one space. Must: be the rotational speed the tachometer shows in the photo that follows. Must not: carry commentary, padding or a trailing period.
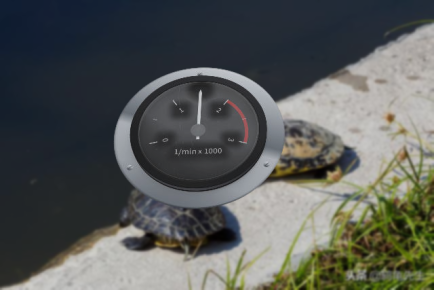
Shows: 1500 rpm
